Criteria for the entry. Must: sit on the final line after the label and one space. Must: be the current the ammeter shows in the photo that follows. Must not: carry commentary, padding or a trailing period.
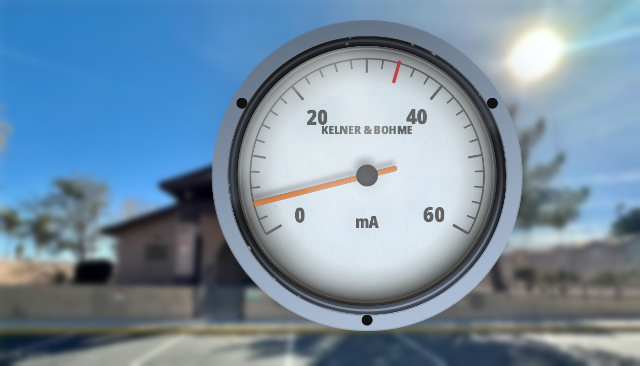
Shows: 4 mA
